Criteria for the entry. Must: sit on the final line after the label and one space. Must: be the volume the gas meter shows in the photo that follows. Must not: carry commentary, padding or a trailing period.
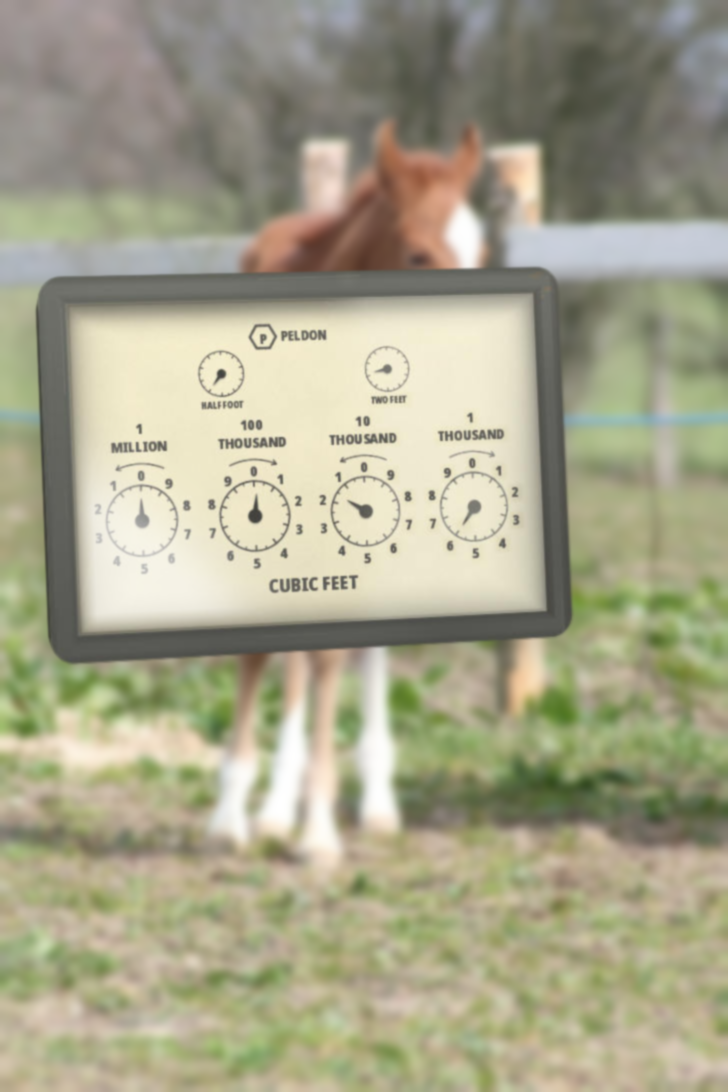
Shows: 1600 ft³
